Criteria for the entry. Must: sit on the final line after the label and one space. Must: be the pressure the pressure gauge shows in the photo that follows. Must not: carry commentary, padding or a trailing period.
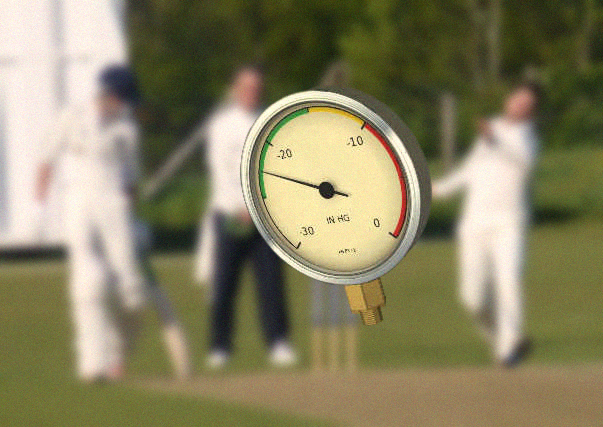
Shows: -22.5 inHg
